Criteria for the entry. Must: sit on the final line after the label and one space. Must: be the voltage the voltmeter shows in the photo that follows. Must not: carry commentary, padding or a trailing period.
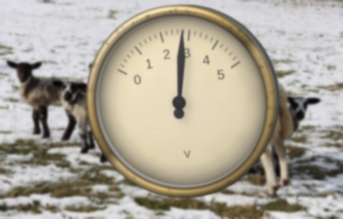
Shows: 2.8 V
